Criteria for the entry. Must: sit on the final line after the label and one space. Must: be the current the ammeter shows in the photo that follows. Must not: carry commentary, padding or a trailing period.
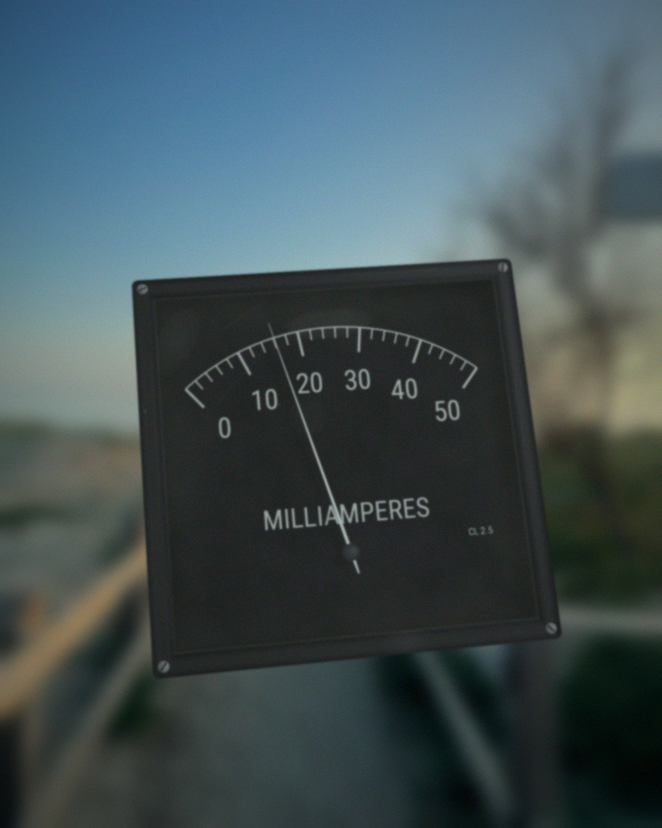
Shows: 16 mA
